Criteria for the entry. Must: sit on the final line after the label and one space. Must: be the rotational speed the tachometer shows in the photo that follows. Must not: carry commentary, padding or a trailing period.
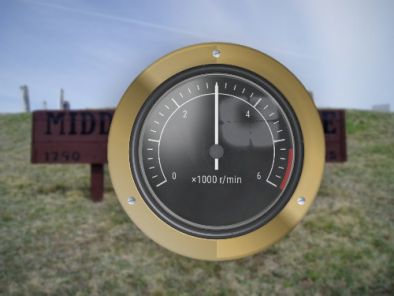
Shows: 3000 rpm
